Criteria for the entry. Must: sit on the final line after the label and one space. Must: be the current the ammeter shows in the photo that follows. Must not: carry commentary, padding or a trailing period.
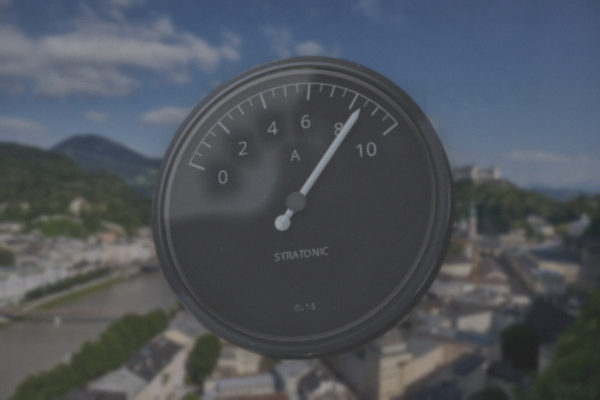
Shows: 8.5 A
